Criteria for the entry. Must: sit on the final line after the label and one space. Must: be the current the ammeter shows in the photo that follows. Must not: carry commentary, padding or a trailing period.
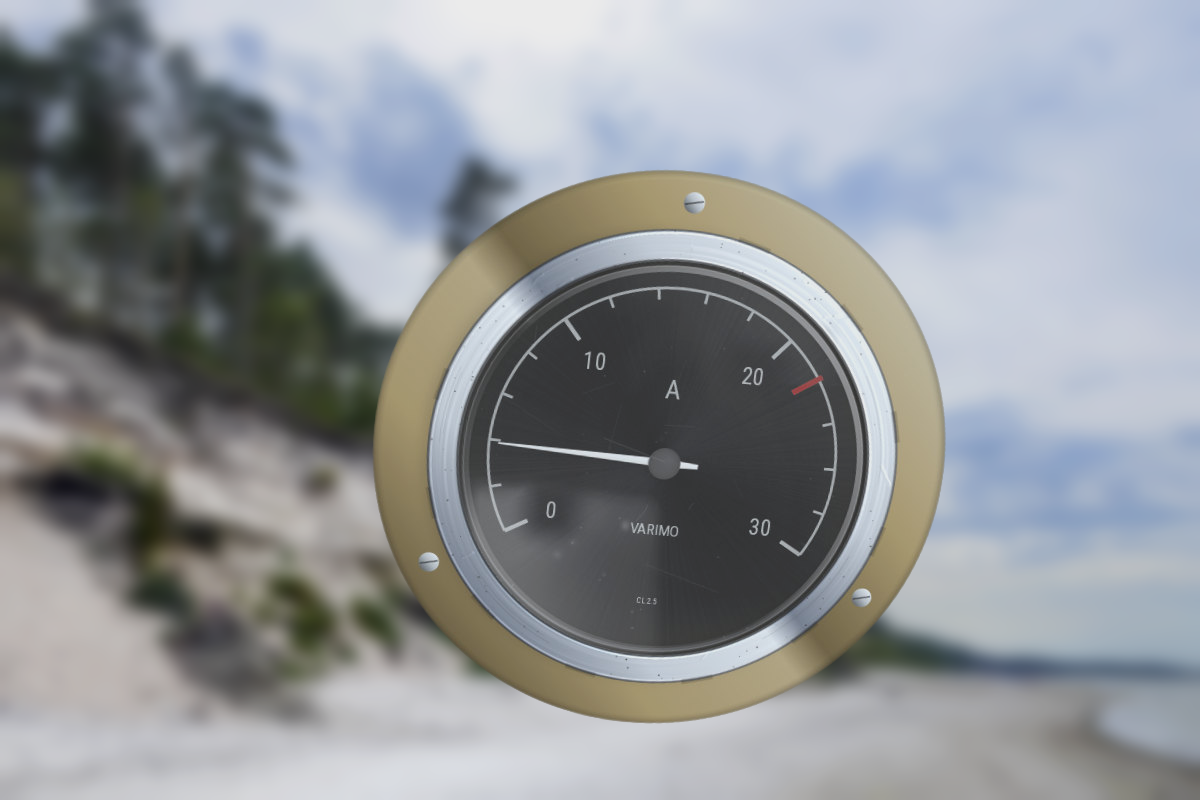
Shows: 4 A
